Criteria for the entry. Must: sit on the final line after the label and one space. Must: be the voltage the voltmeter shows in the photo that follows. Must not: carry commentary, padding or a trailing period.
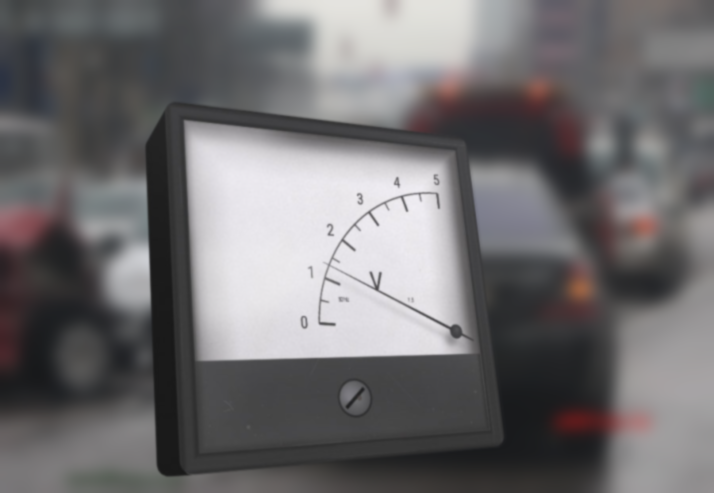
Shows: 1.25 V
